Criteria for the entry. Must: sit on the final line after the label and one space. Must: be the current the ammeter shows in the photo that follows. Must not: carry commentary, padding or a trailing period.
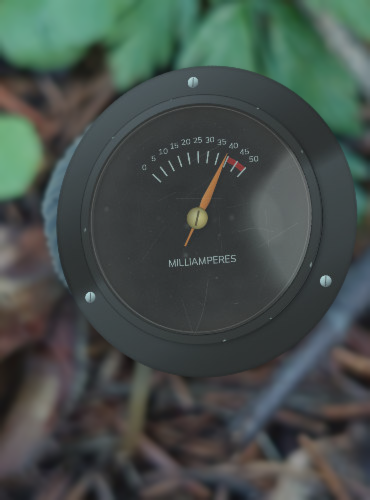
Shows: 40 mA
